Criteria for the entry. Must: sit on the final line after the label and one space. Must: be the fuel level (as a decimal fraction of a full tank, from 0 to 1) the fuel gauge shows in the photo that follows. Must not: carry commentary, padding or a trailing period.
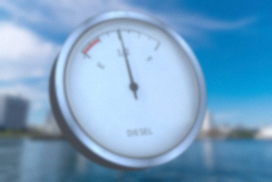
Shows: 0.5
